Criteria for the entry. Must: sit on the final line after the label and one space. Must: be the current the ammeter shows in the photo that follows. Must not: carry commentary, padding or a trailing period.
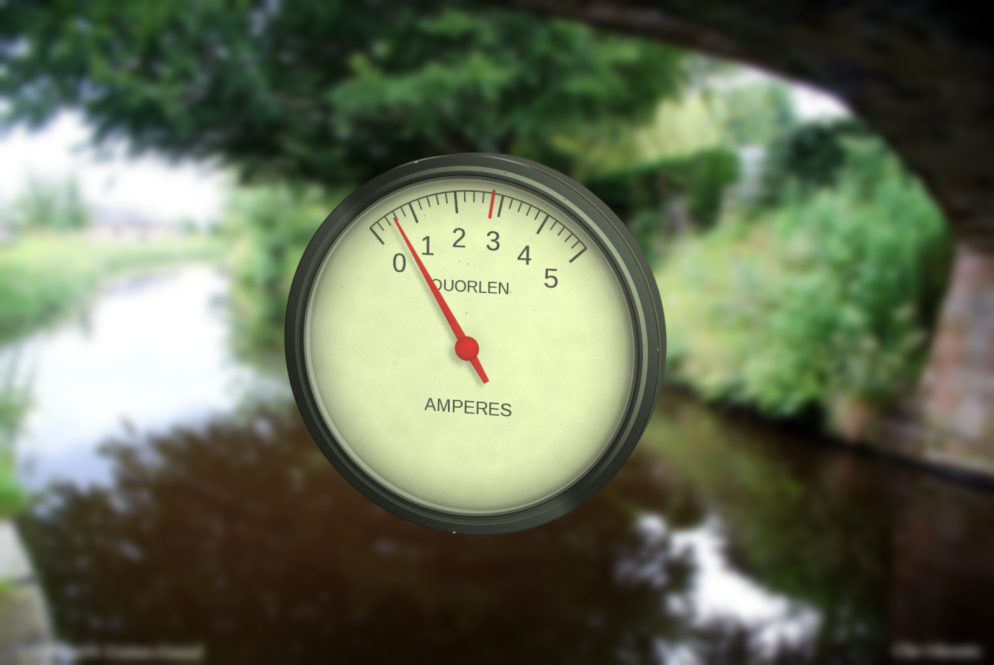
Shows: 0.6 A
